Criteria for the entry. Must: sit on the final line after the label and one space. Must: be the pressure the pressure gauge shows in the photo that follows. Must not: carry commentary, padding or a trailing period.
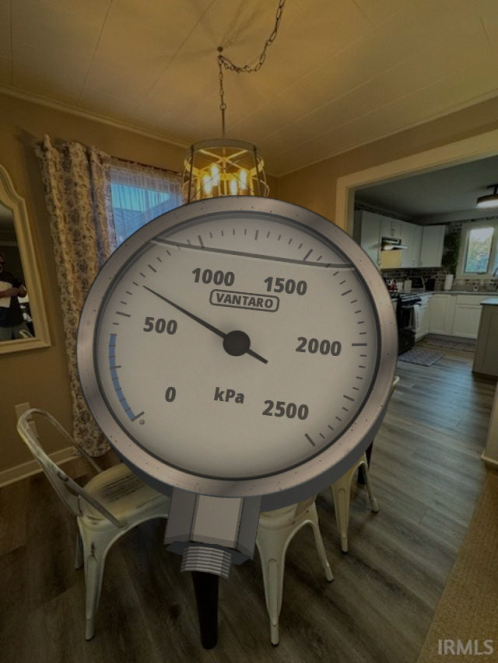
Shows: 650 kPa
